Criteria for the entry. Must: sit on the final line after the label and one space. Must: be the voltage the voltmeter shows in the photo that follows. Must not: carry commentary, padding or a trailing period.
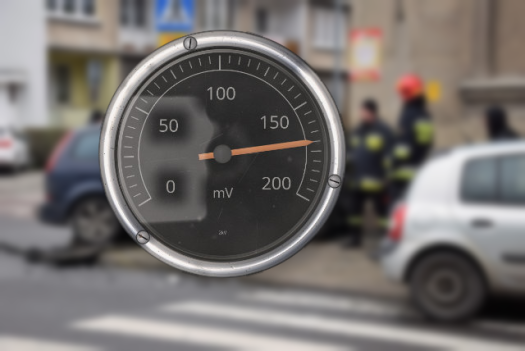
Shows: 170 mV
